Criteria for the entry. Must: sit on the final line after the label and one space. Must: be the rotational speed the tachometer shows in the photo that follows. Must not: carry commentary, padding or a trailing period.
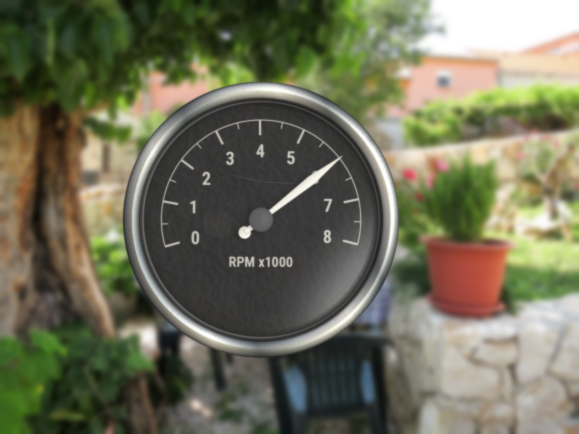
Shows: 6000 rpm
